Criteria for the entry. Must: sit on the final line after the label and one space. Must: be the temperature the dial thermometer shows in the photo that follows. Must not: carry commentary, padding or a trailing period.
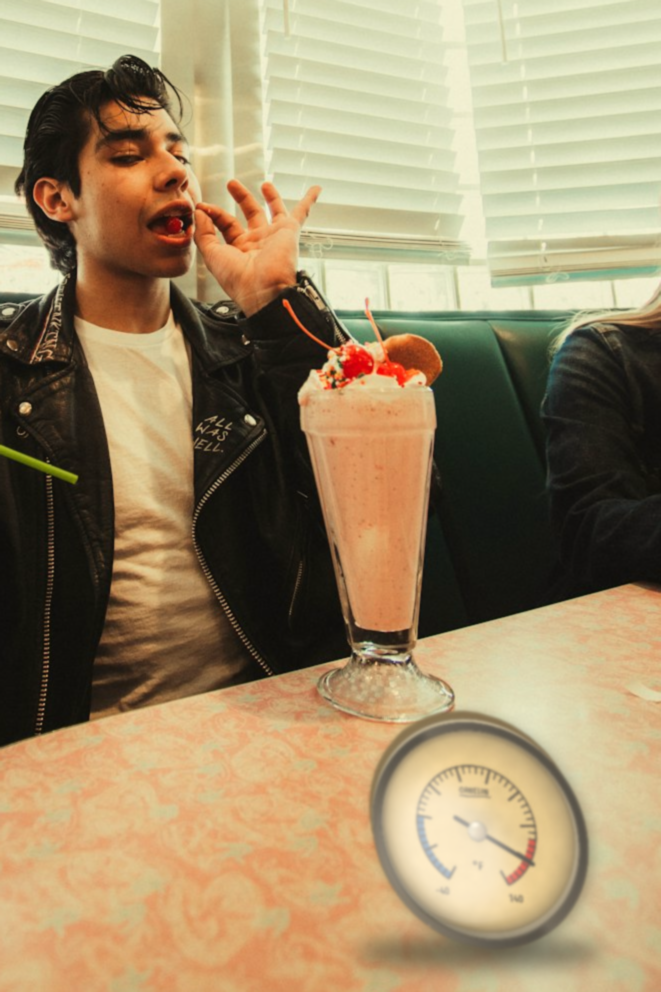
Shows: 120 °F
